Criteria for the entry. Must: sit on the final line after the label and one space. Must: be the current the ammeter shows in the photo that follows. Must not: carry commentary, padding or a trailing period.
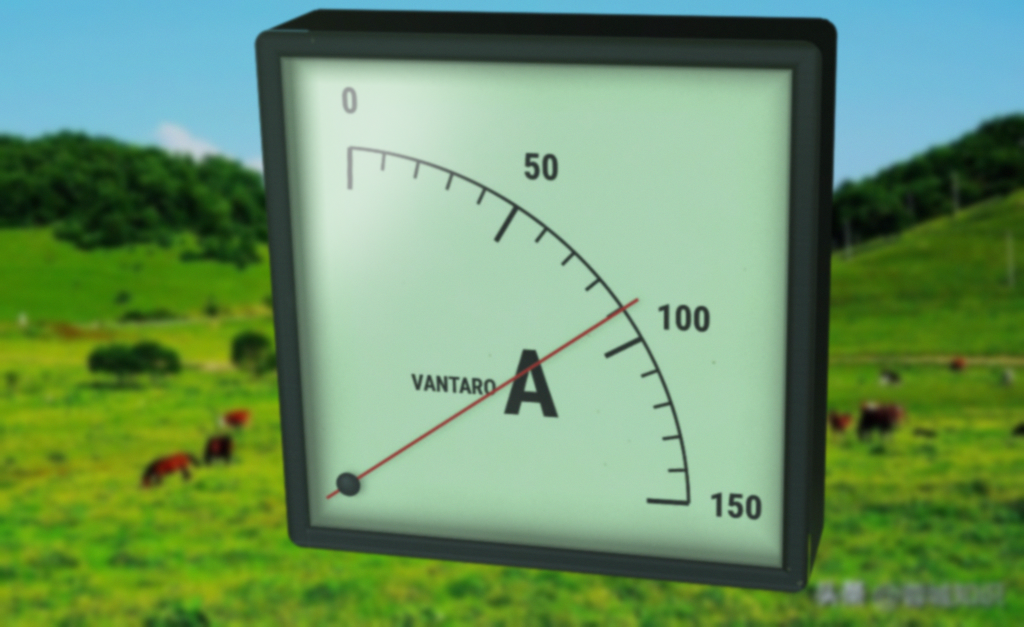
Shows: 90 A
